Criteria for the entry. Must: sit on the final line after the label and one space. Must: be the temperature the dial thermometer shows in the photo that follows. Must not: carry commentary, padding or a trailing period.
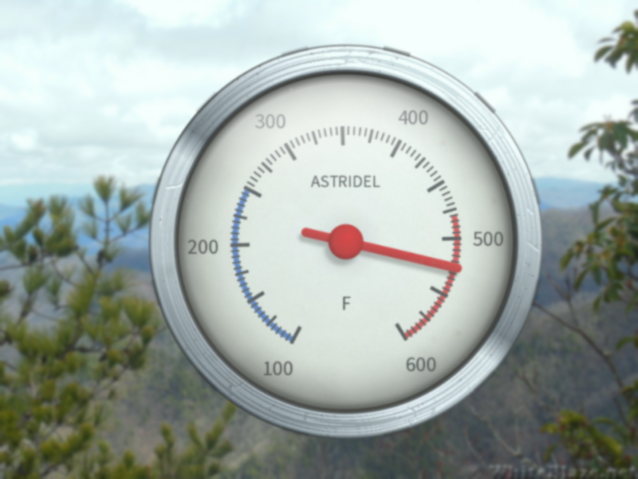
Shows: 525 °F
